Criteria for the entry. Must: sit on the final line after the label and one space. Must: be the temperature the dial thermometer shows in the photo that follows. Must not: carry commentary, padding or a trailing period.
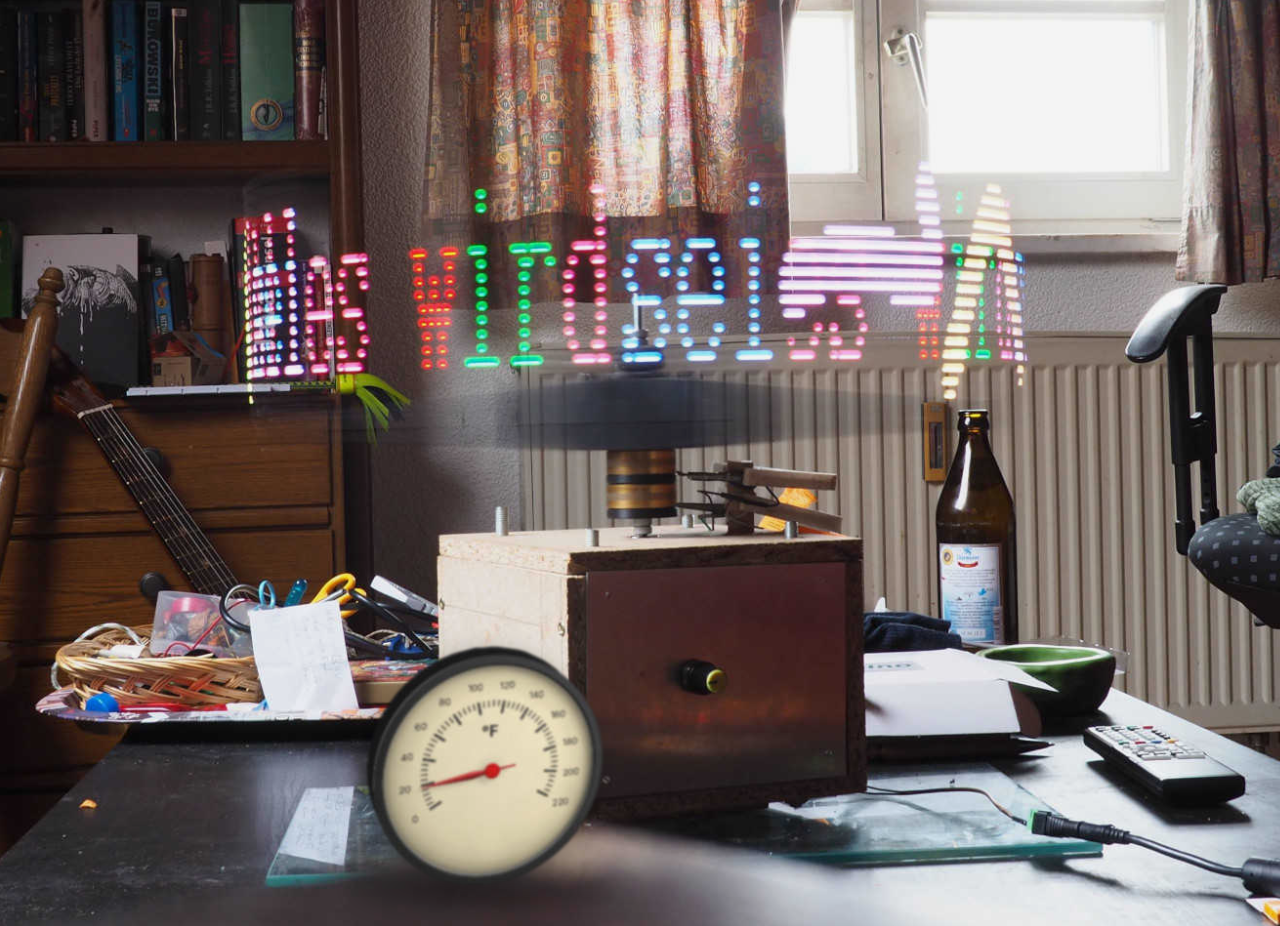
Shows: 20 °F
